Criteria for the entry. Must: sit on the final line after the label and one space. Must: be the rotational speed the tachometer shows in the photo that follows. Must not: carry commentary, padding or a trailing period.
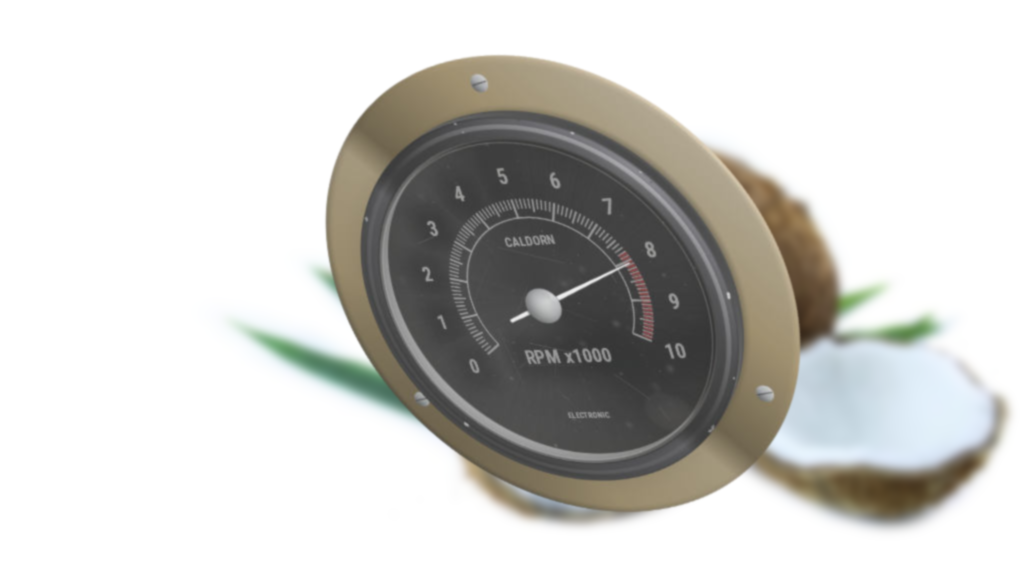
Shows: 8000 rpm
